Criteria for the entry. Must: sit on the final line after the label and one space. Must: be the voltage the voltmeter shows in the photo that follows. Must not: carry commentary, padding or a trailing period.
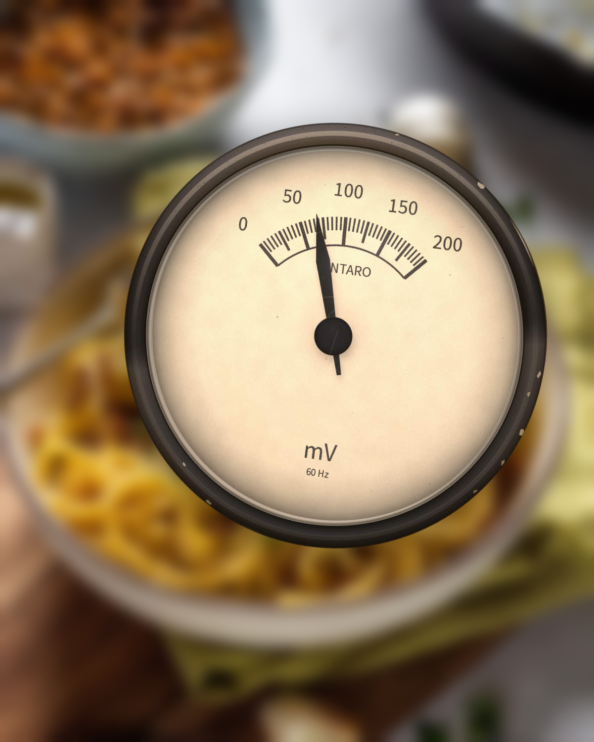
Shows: 70 mV
